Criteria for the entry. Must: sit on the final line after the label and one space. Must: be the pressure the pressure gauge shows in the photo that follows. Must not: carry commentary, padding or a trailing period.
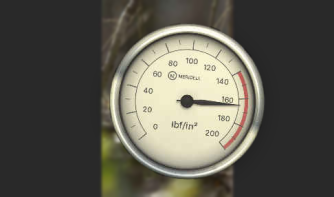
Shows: 165 psi
